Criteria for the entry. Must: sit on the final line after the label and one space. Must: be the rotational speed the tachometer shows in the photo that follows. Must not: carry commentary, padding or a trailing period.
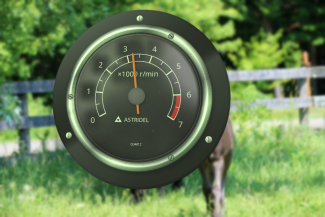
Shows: 3250 rpm
